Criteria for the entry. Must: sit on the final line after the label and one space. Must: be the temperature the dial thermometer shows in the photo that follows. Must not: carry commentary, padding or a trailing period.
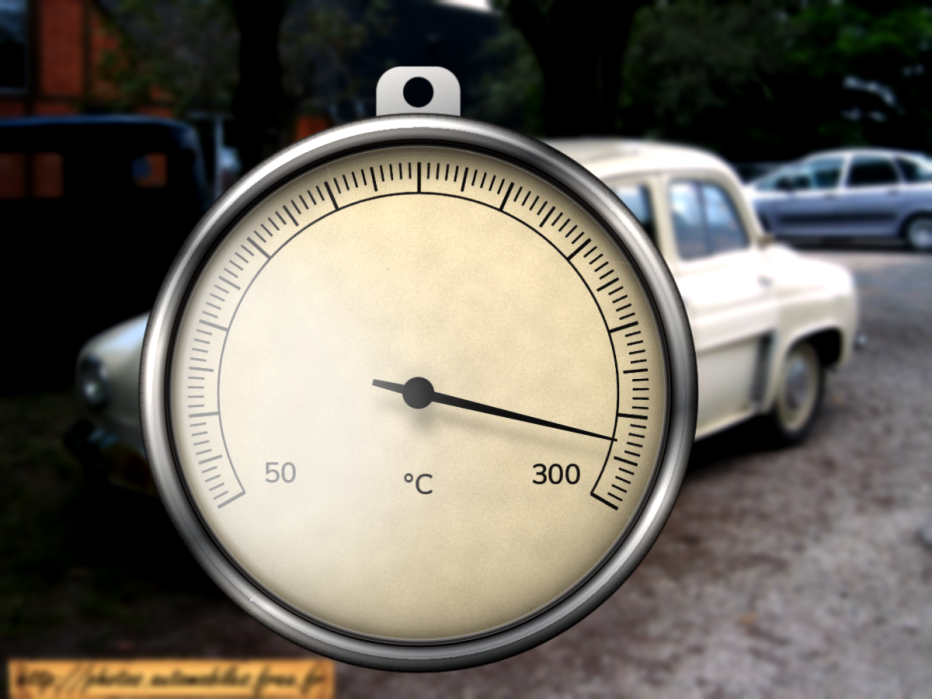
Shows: 282.5 °C
